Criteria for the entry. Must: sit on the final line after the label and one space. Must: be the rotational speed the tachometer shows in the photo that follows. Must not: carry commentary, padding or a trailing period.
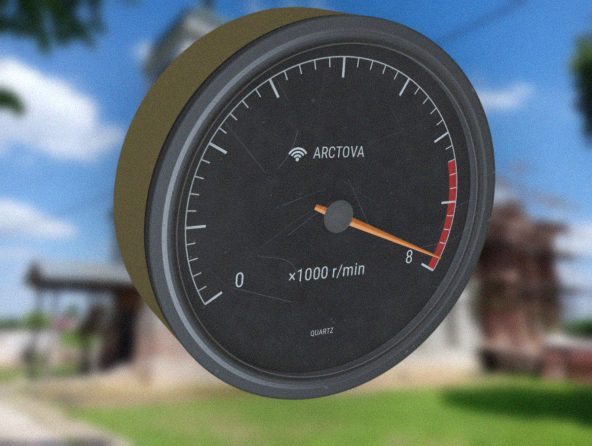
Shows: 7800 rpm
